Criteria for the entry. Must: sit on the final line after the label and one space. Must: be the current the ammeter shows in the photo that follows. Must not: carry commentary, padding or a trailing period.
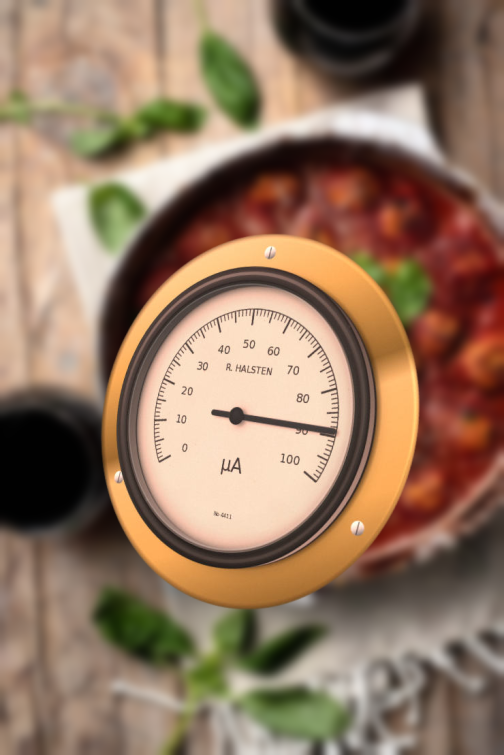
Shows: 89 µA
